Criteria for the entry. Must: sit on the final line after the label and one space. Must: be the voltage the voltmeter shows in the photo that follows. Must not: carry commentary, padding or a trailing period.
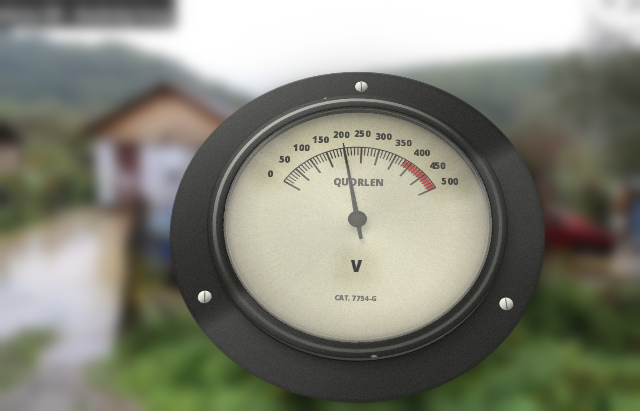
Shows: 200 V
